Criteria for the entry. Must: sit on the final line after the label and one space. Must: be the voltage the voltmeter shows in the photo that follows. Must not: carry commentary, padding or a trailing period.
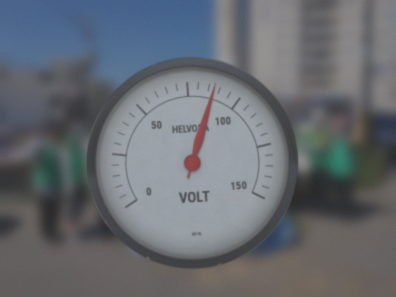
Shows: 87.5 V
